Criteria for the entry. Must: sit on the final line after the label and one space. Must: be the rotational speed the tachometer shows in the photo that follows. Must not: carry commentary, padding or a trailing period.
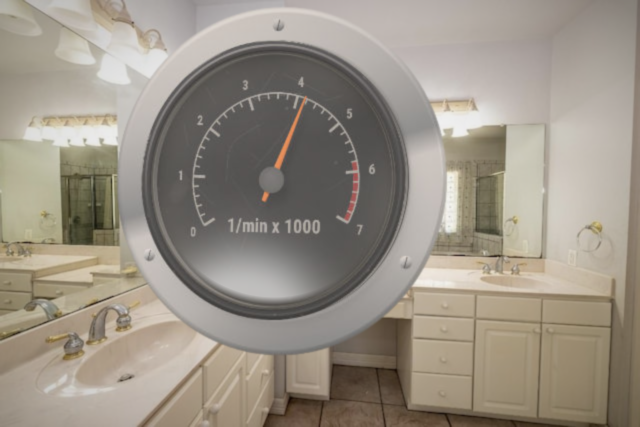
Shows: 4200 rpm
